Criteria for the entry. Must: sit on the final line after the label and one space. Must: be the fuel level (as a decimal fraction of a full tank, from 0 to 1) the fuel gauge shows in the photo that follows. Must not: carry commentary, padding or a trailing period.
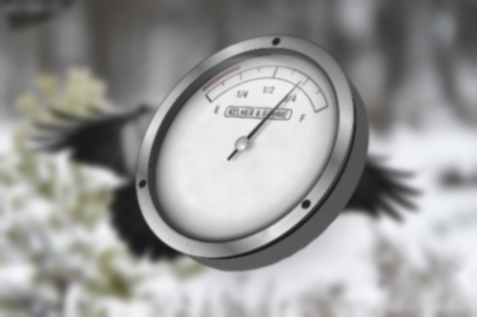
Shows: 0.75
